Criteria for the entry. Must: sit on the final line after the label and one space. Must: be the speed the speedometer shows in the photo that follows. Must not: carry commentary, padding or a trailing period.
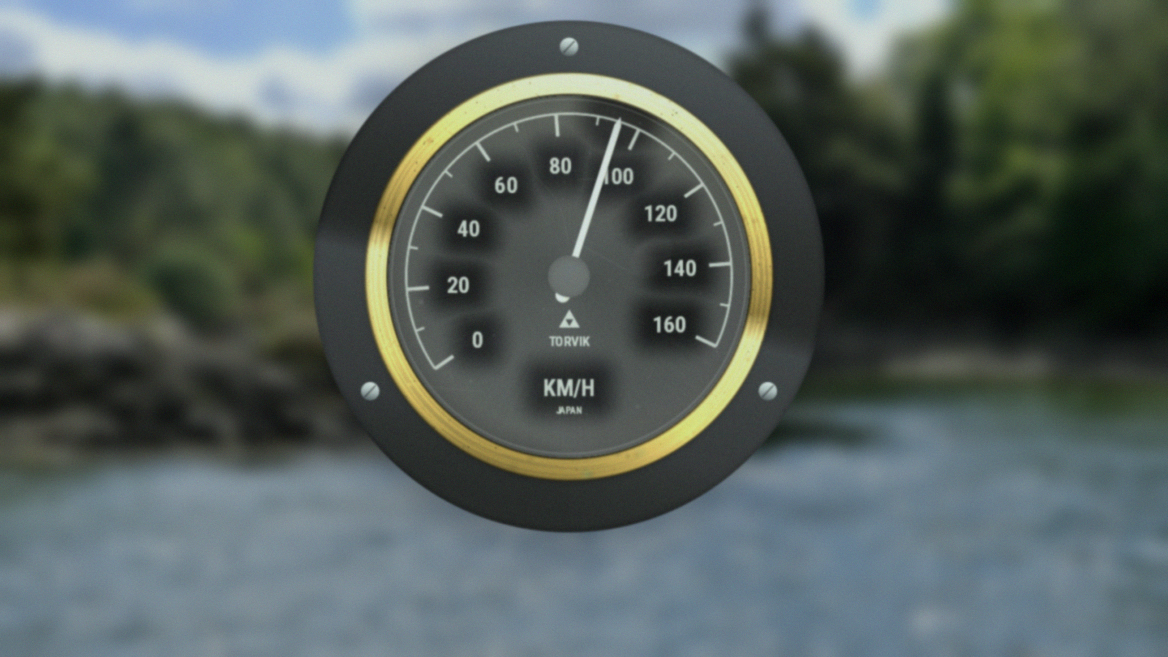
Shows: 95 km/h
